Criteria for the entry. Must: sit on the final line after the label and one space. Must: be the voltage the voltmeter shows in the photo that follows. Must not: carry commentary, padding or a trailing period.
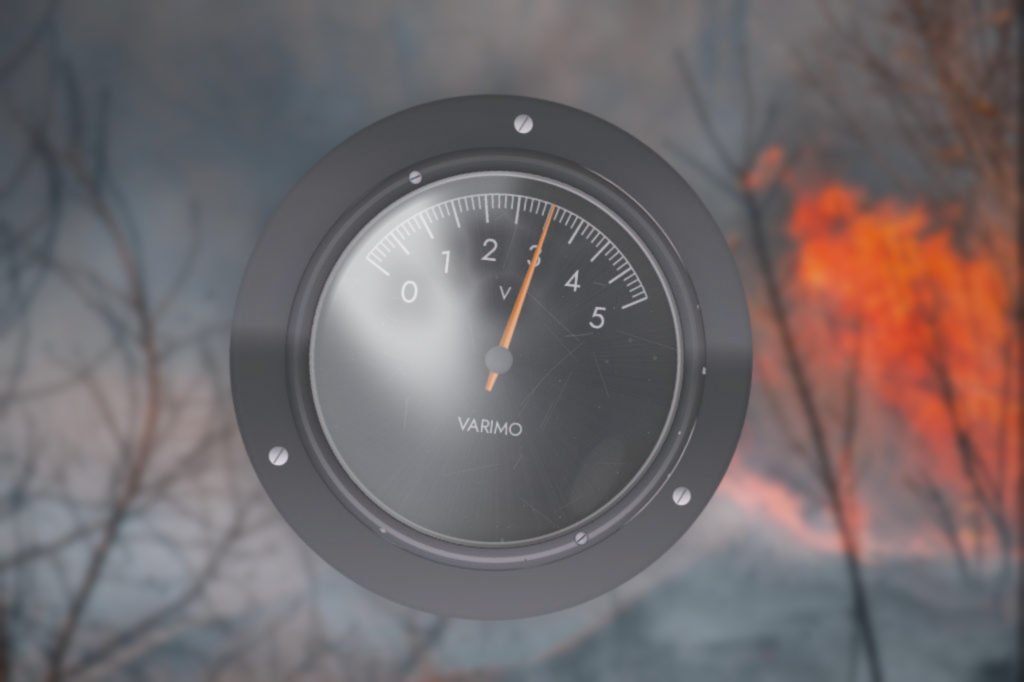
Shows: 3 V
